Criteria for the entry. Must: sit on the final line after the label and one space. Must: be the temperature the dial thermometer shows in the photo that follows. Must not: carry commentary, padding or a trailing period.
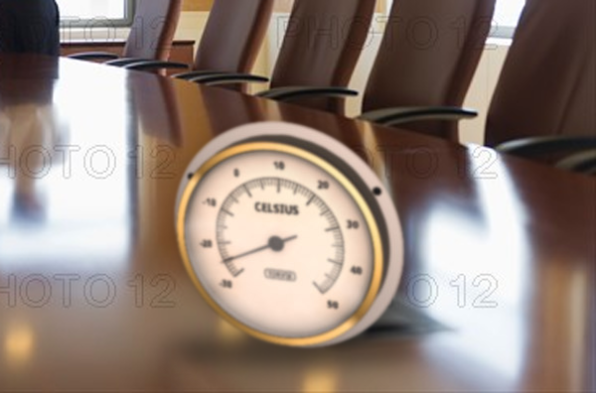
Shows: -25 °C
